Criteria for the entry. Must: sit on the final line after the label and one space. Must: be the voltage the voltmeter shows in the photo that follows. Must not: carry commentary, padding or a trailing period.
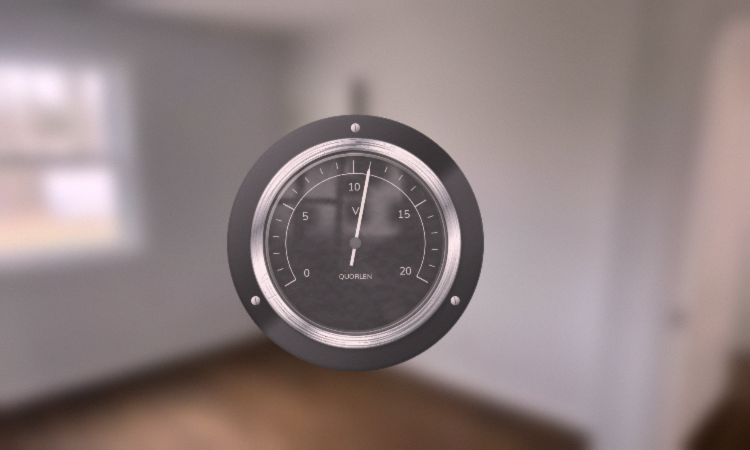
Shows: 11 V
